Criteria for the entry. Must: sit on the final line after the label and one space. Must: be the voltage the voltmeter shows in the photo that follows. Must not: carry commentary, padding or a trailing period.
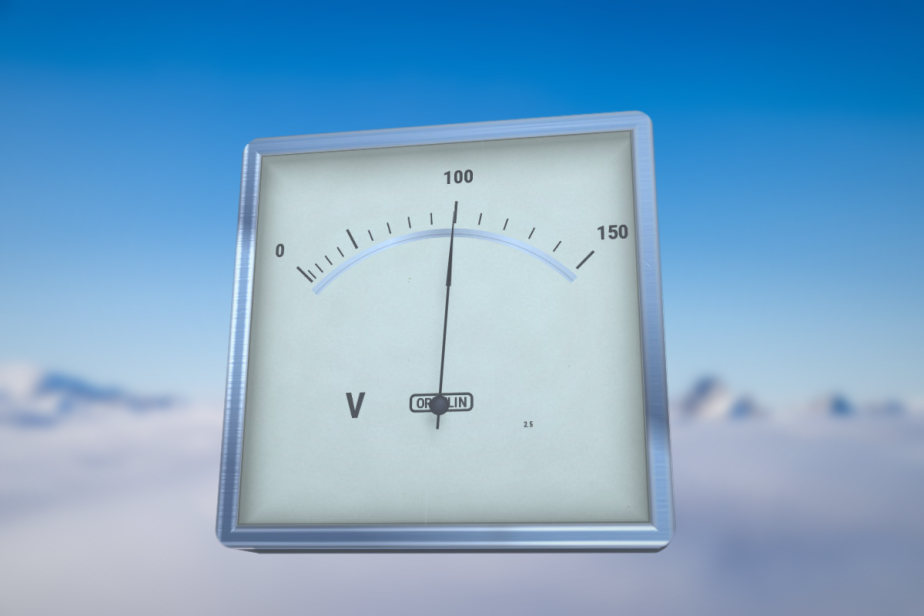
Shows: 100 V
